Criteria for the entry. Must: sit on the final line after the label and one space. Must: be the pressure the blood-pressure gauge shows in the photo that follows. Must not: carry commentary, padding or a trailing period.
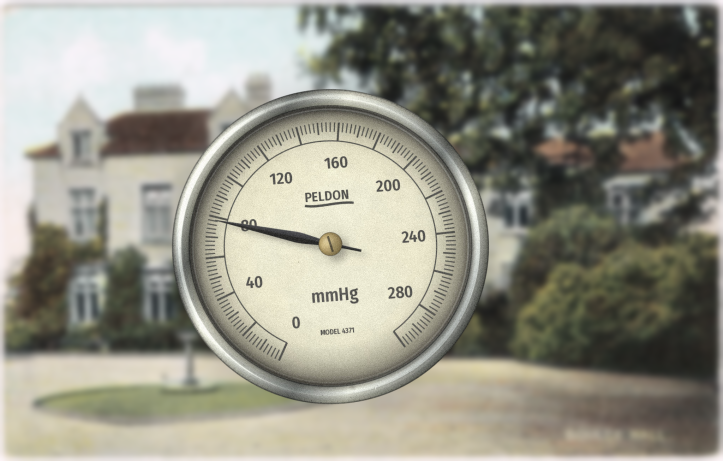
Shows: 78 mmHg
